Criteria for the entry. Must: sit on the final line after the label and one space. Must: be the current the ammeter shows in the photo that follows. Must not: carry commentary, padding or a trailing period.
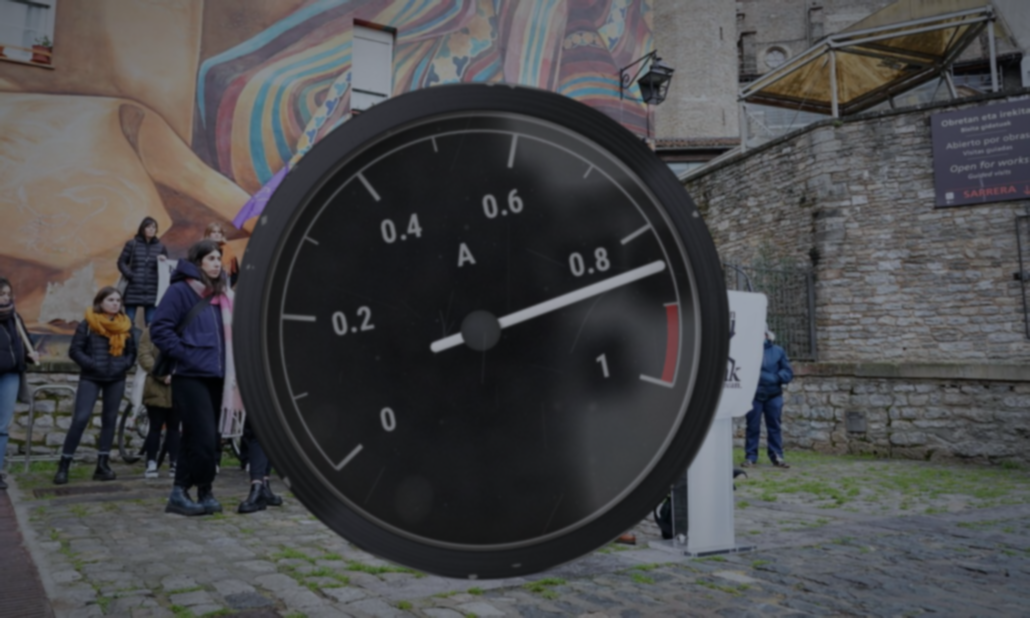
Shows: 0.85 A
